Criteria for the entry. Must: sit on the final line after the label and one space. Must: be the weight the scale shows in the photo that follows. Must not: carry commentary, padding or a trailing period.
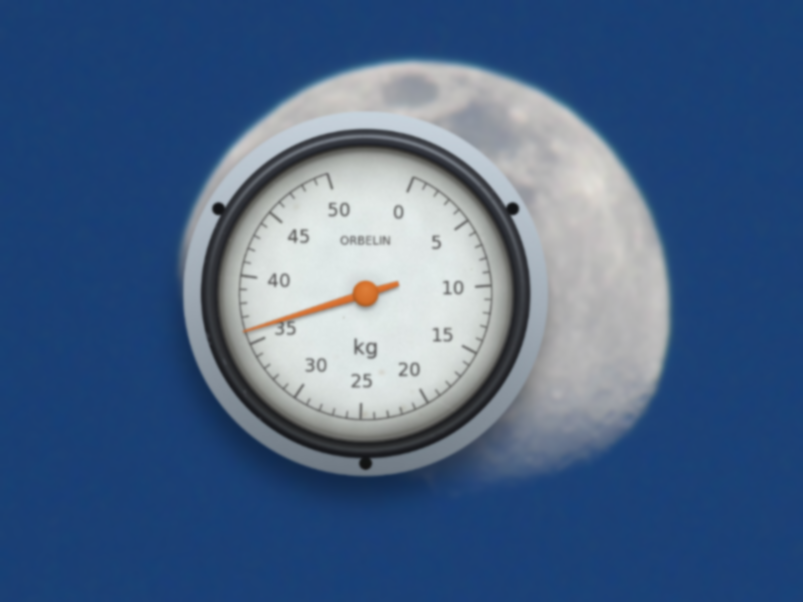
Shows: 36 kg
